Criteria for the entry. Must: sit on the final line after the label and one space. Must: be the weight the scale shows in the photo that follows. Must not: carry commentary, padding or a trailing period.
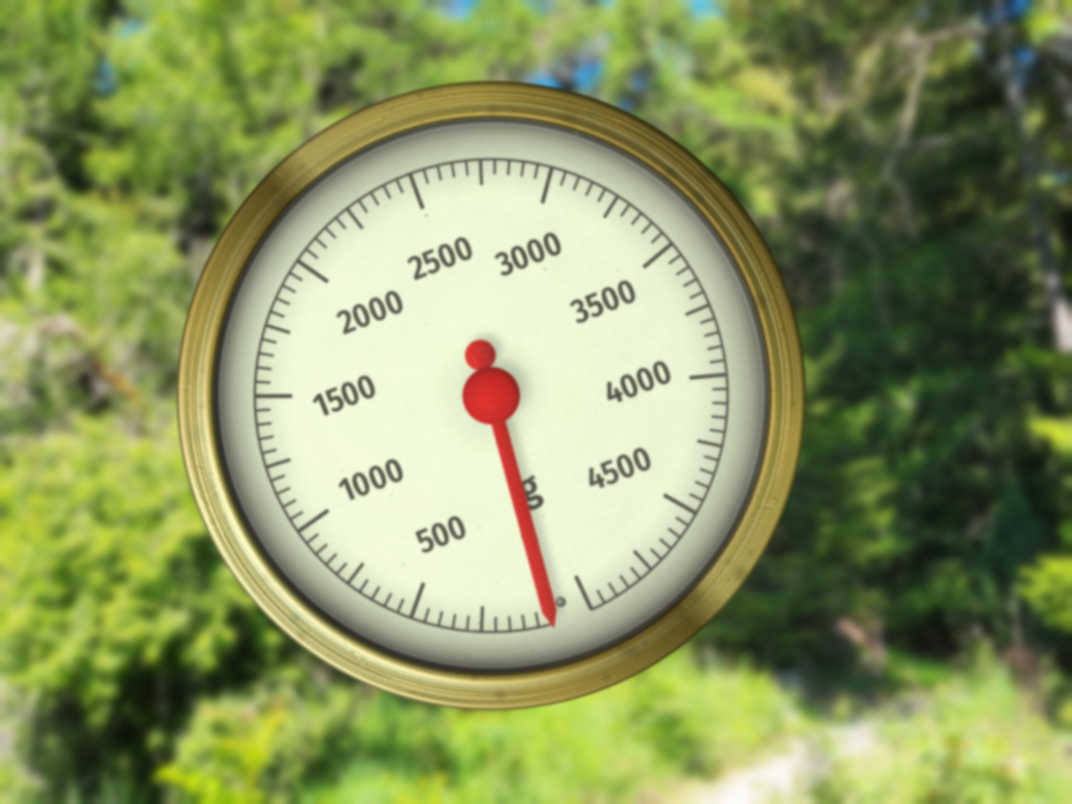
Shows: 0 g
